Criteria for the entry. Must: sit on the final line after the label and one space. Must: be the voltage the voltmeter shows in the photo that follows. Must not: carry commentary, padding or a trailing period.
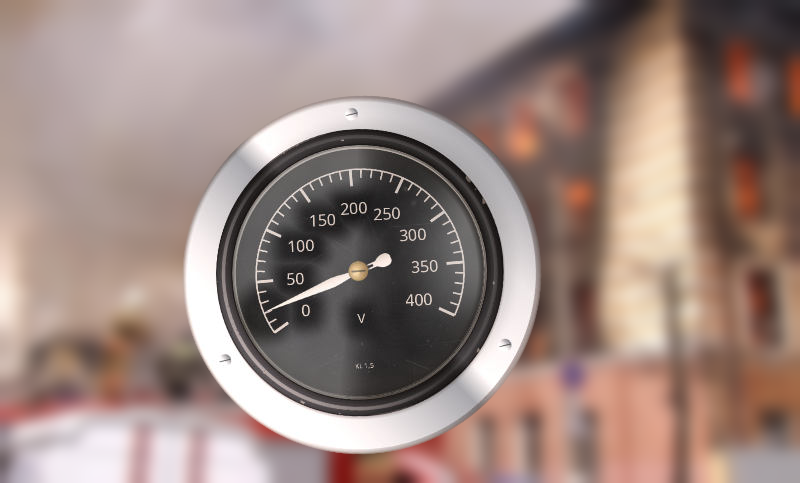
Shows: 20 V
